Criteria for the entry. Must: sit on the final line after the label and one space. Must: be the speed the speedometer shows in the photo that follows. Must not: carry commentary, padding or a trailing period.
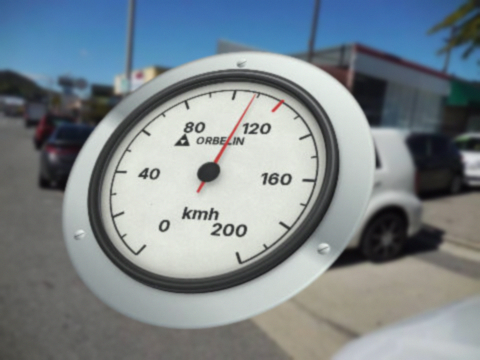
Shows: 110 km/h
